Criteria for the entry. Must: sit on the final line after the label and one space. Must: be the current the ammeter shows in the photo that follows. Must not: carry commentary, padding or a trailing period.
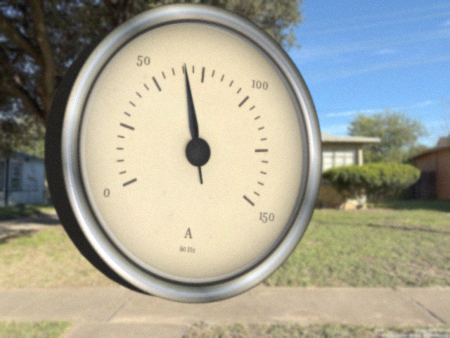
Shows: 65 A
